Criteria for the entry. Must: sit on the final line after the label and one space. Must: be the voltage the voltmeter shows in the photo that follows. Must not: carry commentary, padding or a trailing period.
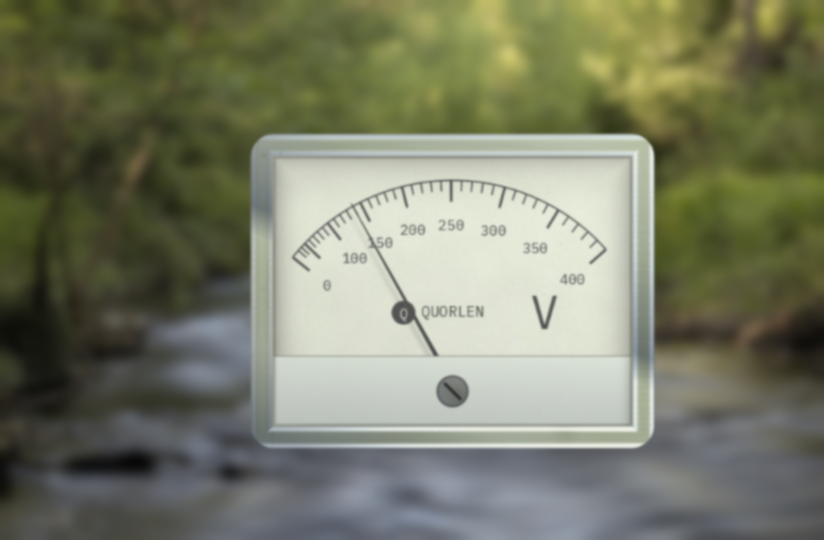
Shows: 140 V
